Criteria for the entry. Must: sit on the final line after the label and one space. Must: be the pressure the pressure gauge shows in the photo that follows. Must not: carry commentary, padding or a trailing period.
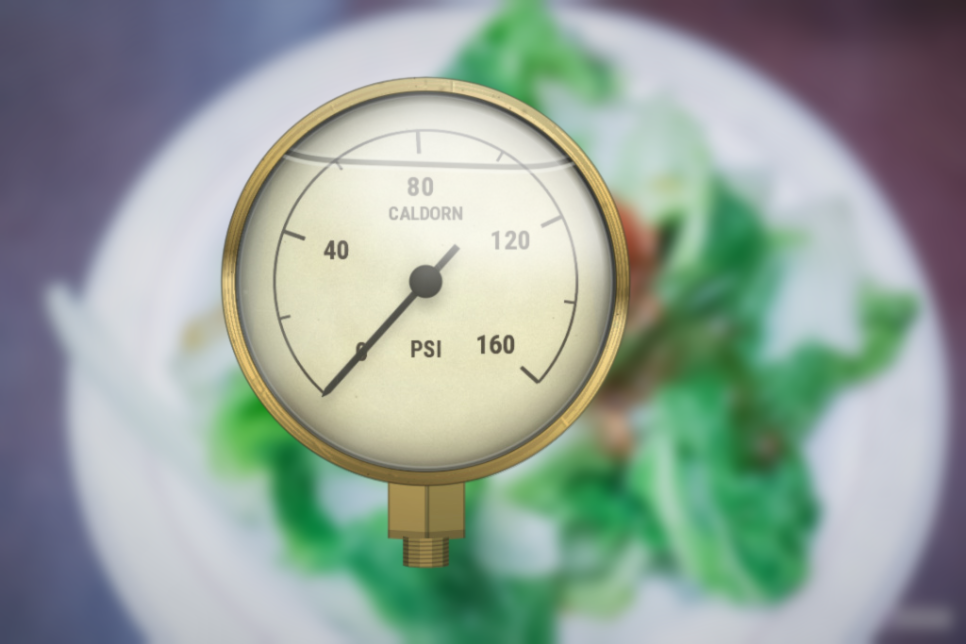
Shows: 0 psi
